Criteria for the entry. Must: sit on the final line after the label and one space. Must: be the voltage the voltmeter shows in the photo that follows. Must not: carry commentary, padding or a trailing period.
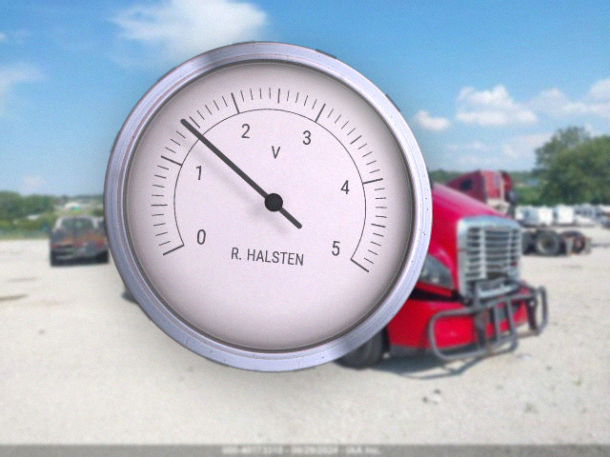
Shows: 1.4 V
